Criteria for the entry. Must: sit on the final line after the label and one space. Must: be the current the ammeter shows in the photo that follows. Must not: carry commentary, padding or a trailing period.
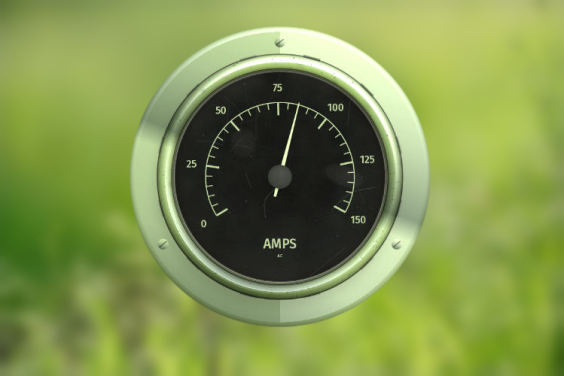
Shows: 85 A
